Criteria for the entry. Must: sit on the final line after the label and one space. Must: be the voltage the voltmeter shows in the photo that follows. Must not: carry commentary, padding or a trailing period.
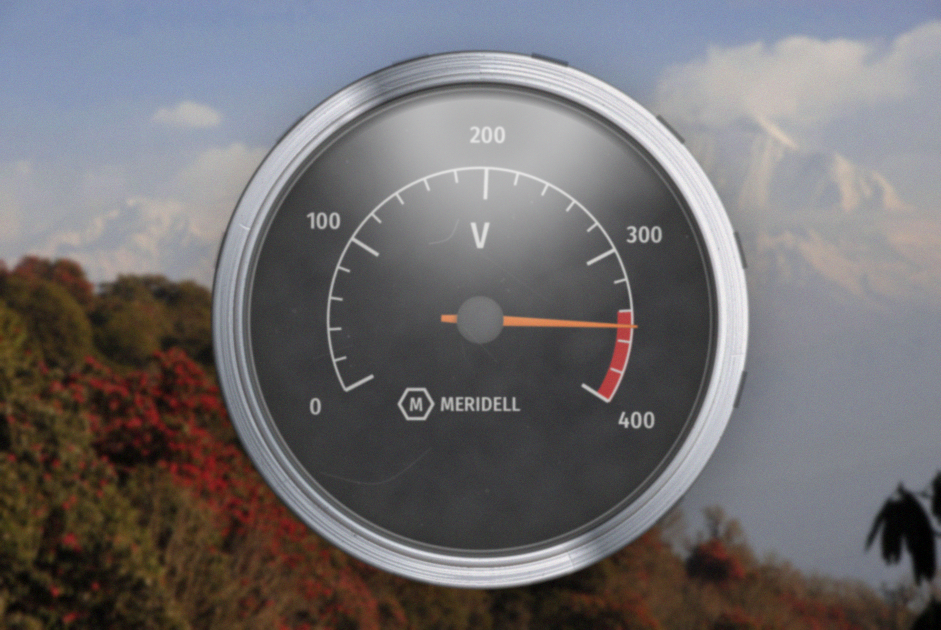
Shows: 350 V
